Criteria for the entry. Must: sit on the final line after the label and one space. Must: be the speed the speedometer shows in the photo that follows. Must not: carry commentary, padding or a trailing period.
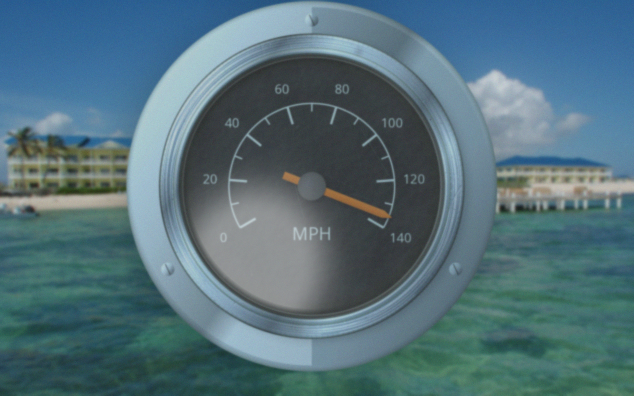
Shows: 135 mph
